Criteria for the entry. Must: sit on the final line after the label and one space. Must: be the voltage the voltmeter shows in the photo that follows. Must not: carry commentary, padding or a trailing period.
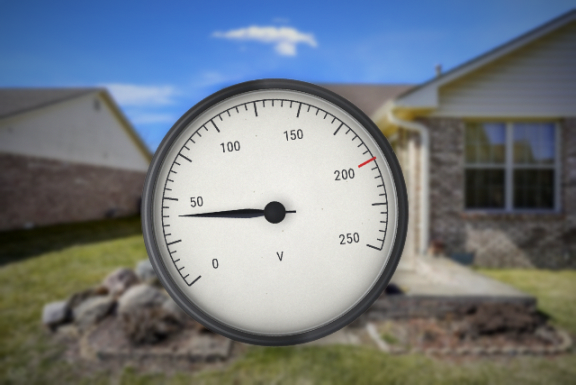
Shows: 40 V
